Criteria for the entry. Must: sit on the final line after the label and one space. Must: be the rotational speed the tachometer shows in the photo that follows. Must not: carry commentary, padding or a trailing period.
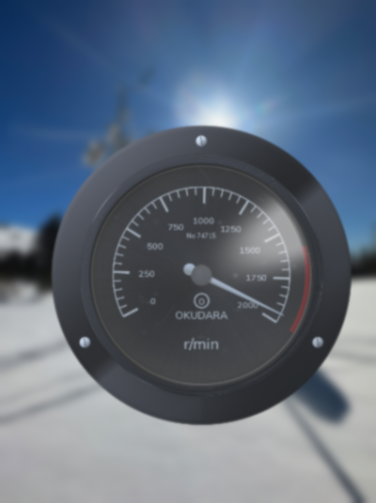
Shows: 1950 rpm
